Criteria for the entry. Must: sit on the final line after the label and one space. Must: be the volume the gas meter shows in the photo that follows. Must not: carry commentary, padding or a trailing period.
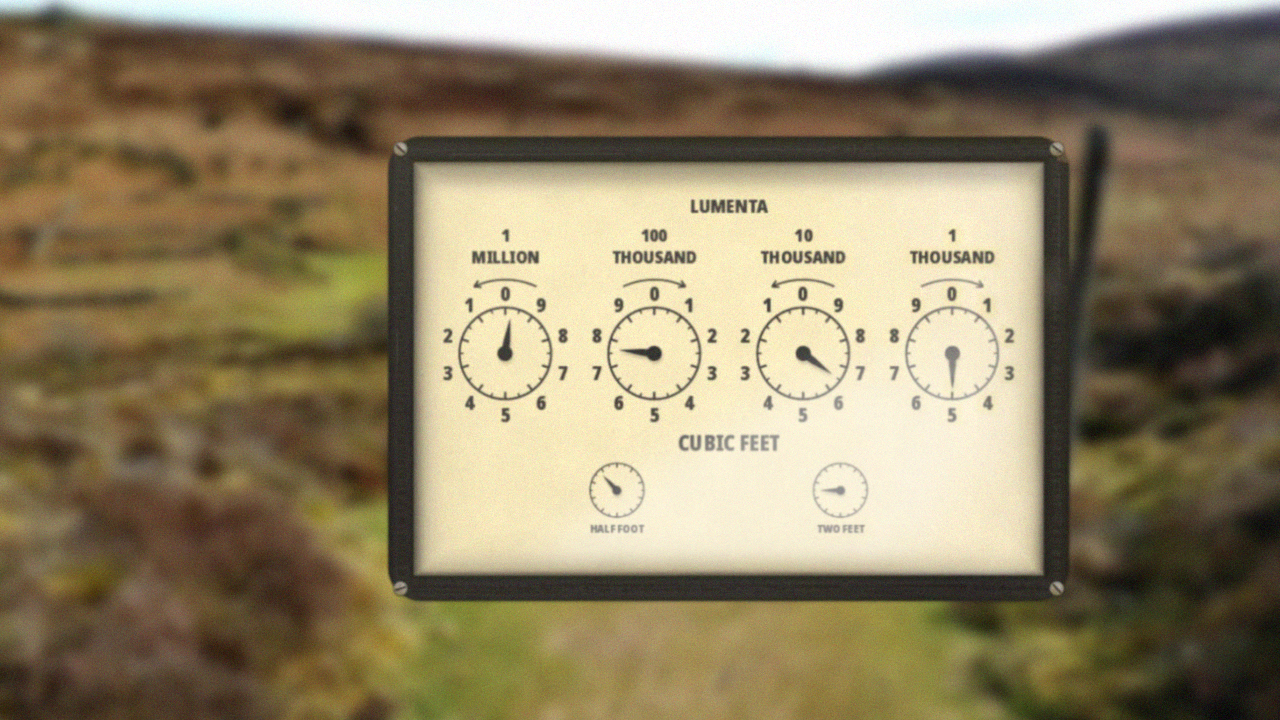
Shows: 976500 ft³
